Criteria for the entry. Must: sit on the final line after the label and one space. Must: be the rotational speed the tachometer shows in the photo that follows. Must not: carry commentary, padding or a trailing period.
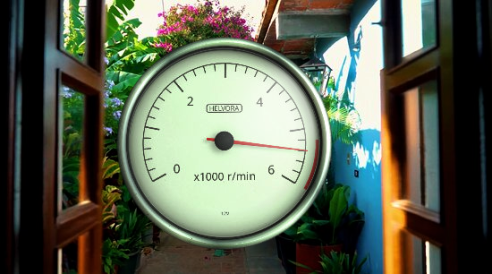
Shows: 5400 rpm
